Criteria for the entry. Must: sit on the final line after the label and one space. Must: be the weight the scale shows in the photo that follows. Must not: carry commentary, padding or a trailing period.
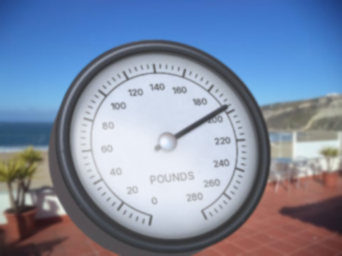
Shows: 196 lb
